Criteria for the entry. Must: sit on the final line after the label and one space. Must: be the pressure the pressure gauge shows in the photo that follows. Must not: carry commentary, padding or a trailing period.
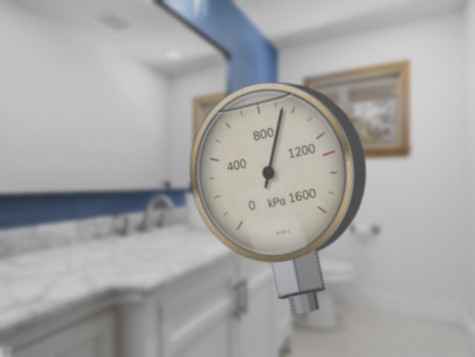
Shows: 950 kPa
